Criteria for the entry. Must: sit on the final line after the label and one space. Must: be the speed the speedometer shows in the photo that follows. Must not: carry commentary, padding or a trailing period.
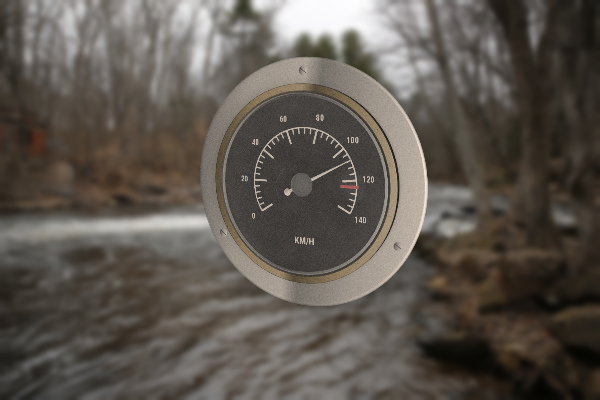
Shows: 108 km/h
